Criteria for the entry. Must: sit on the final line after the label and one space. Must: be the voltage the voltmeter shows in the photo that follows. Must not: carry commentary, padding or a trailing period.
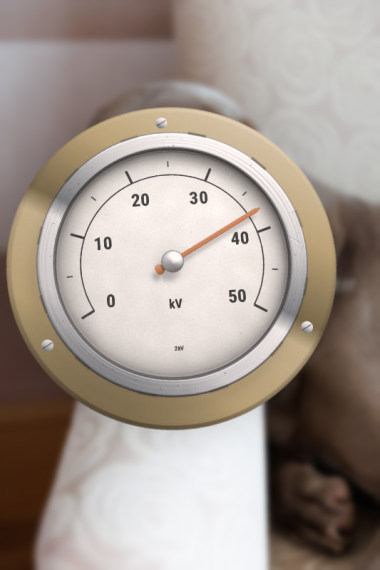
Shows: 37.5 kV
